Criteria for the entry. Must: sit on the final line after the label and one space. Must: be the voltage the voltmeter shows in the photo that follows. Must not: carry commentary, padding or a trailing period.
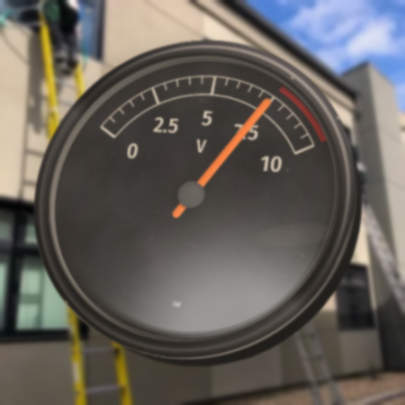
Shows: 7.5 V
